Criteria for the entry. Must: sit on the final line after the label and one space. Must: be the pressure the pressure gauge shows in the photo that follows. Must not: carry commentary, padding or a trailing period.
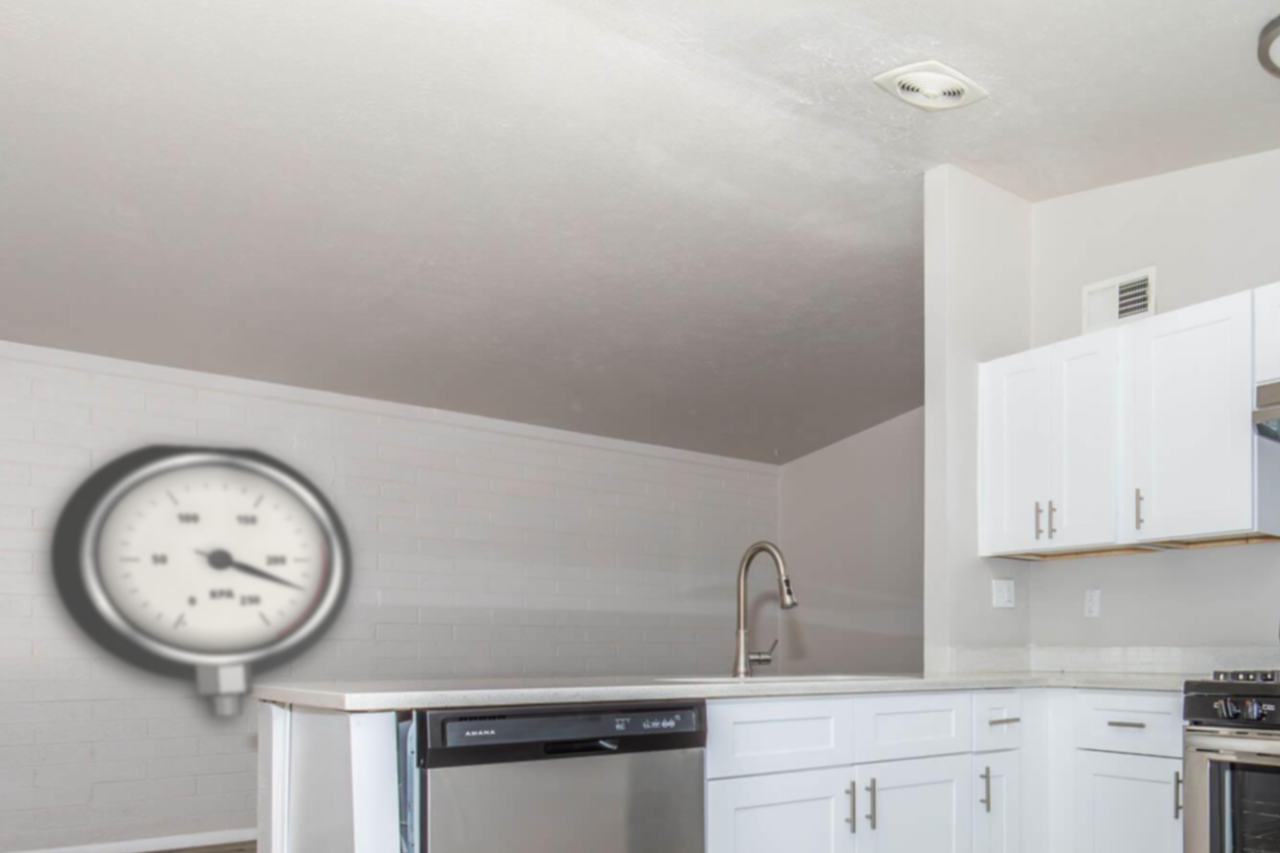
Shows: 220 kPa
